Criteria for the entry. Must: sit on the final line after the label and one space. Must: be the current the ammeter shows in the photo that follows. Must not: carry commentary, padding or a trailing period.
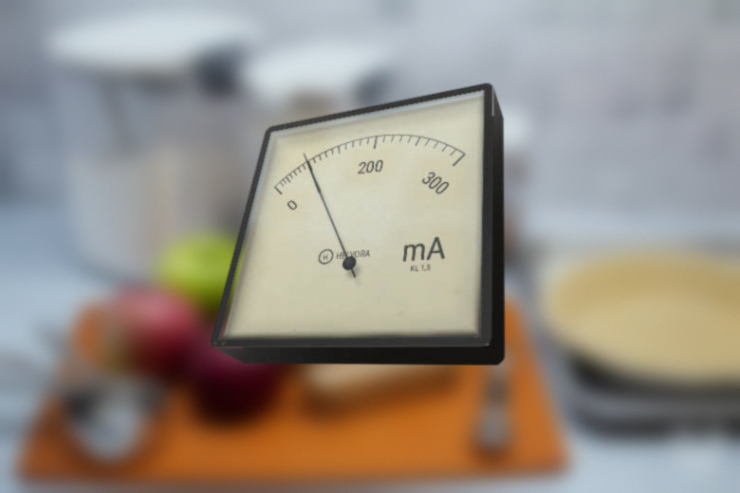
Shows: 100 mA
